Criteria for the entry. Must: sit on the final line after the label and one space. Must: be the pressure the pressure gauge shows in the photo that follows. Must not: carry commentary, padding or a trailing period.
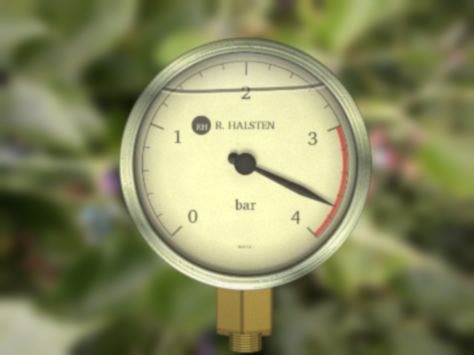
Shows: 3.7 bar
